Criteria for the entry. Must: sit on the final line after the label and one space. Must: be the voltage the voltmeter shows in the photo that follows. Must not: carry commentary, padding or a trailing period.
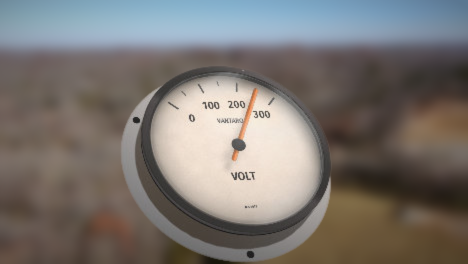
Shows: 250 V
